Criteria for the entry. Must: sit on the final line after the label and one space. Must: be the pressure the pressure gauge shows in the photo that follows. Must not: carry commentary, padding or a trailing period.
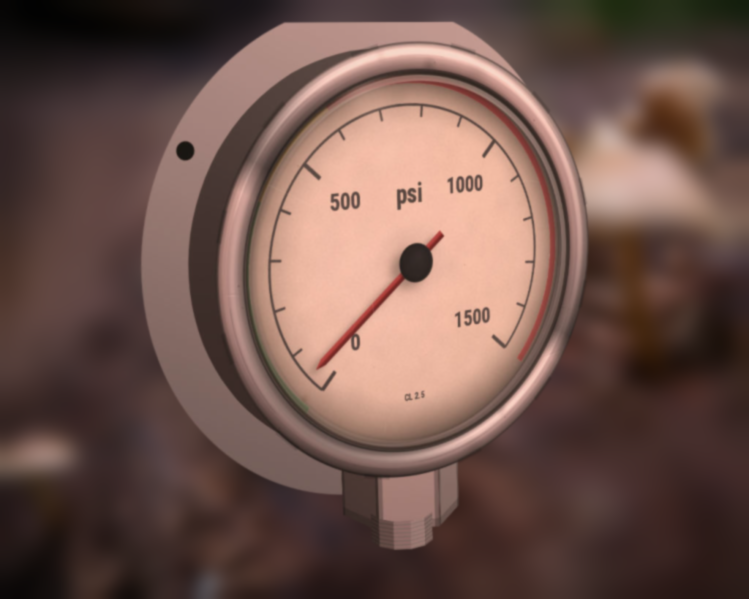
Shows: 50 psi
